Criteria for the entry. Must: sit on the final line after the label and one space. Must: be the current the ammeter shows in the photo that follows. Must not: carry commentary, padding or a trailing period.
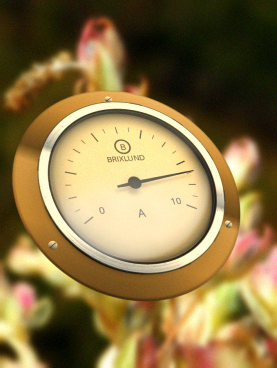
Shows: 8.5 A
